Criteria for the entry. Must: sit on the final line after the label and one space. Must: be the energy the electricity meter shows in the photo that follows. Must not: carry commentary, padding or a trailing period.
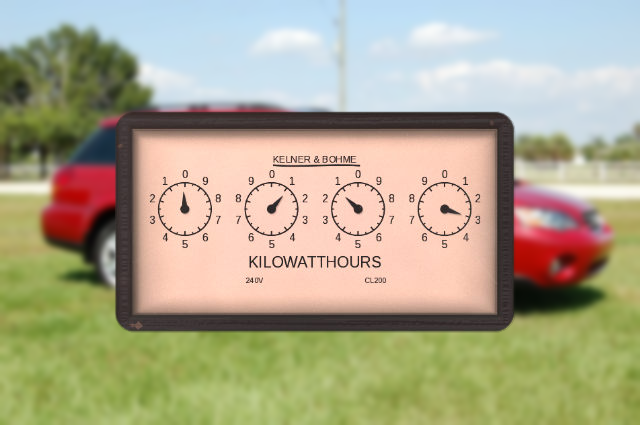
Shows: 113 kWh
